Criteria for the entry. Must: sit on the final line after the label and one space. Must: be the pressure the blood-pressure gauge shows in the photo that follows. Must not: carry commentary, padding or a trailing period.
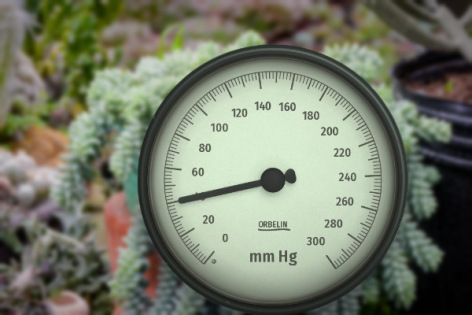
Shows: 40 mmHg
